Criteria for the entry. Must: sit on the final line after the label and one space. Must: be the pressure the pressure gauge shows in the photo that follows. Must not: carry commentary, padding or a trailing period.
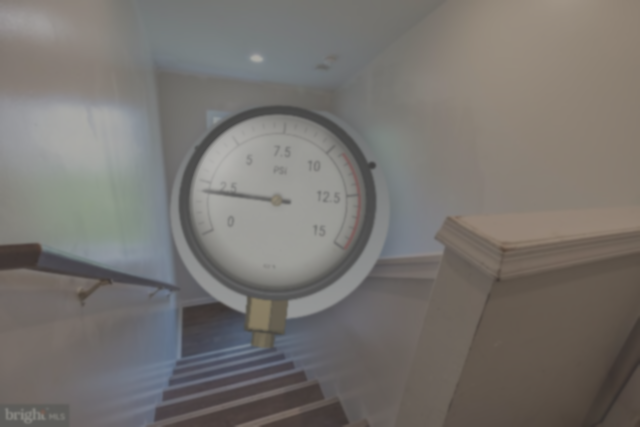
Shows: 2 psi
